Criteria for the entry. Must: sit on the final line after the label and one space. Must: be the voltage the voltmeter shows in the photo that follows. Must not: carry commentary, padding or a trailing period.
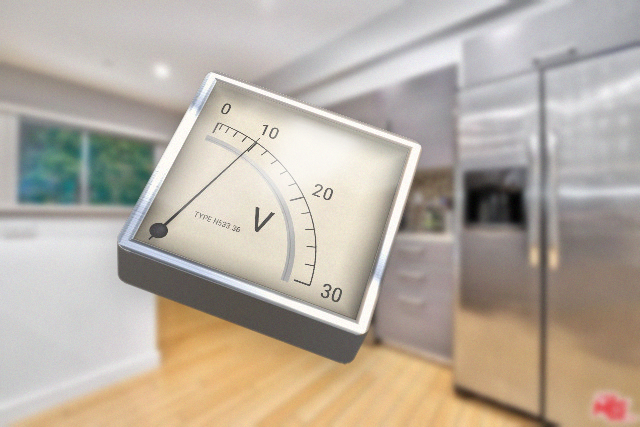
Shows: 10 V
